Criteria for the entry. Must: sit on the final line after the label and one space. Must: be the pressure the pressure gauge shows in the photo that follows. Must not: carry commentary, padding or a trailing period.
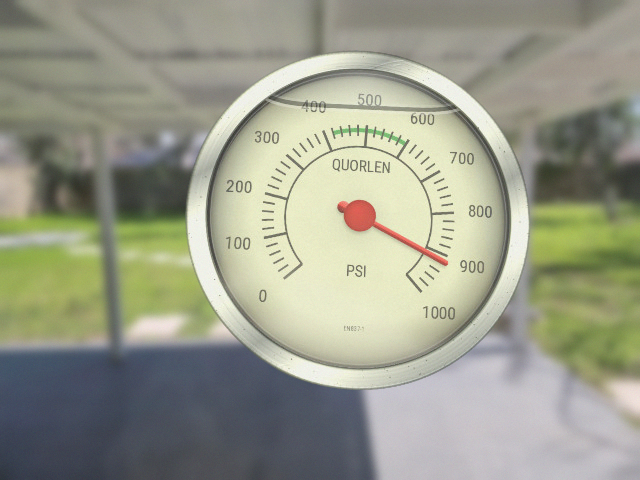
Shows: 920 psi
